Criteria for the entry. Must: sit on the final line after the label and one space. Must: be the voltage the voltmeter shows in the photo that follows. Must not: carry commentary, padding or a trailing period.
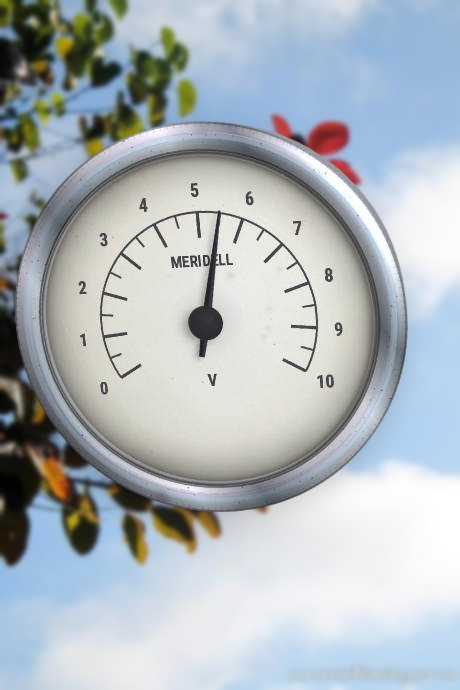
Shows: 5.5 V
